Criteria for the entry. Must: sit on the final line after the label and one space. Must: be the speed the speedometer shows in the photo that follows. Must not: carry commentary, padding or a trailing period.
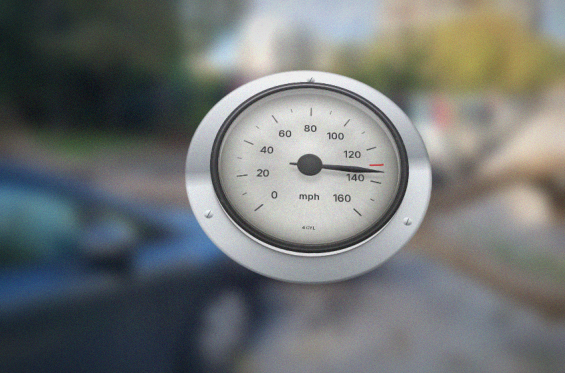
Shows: 135 mph
